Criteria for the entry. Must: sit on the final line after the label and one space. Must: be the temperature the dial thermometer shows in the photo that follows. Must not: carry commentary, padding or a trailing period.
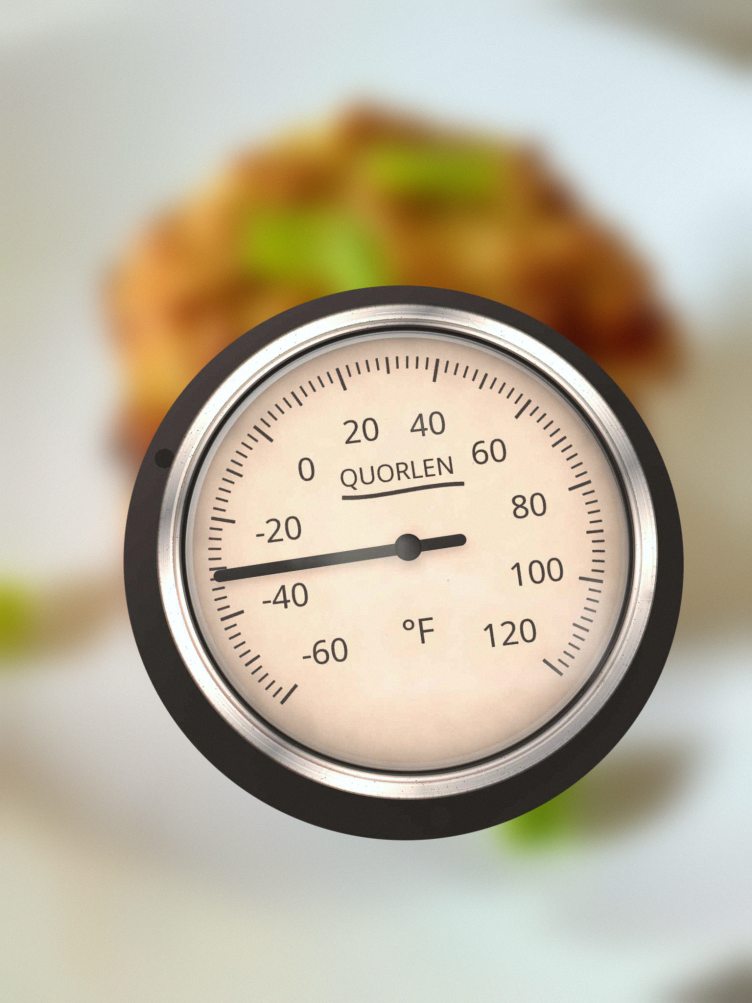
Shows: -32 °F
